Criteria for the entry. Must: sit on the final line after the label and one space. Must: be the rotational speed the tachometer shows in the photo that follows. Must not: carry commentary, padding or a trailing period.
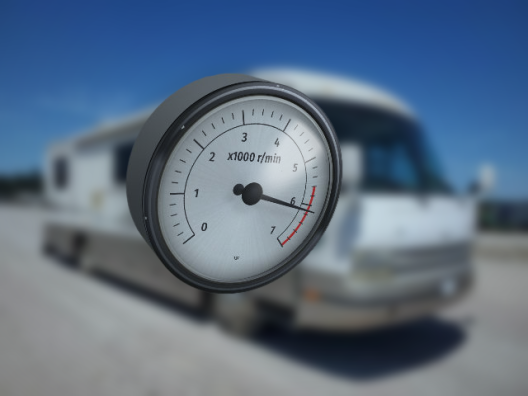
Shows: 6100 rpm
